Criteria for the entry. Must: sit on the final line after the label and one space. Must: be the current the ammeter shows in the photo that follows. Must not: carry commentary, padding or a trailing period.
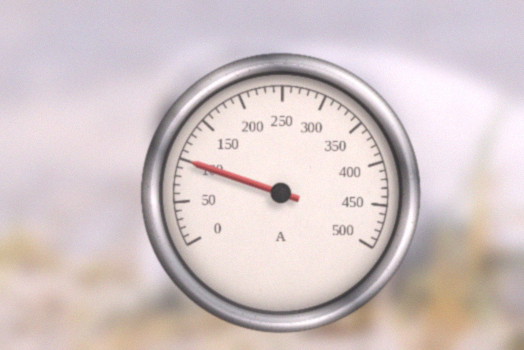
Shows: 100 A
